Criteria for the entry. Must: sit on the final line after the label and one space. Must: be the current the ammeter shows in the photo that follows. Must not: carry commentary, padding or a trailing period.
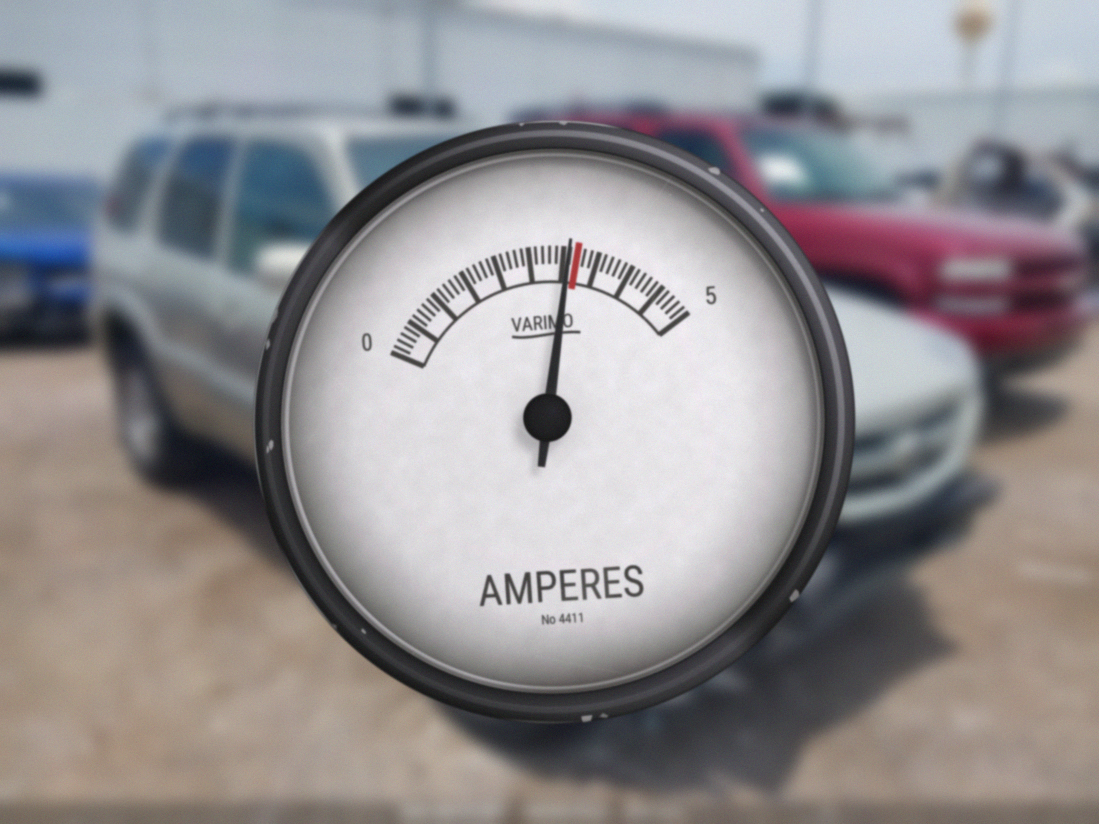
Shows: 3.1 A
